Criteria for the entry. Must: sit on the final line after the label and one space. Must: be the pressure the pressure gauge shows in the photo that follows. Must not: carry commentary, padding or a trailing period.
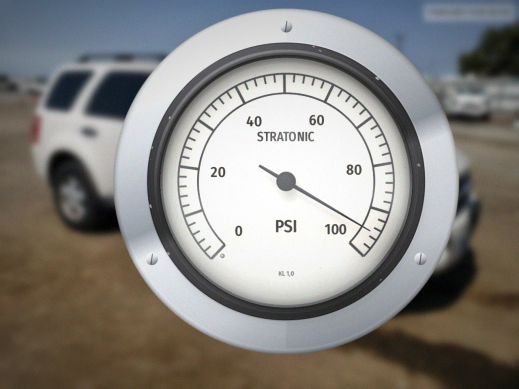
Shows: 95 psi
